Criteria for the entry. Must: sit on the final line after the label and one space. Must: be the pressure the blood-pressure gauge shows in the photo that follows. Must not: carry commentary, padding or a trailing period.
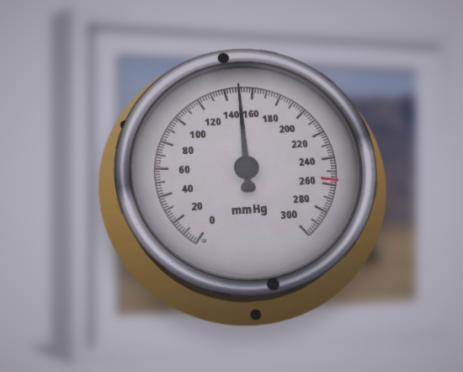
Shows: 150 mmHg
